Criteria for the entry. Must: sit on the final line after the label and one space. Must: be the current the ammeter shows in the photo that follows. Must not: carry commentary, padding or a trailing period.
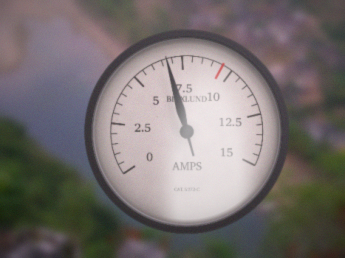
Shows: 6.75 A
